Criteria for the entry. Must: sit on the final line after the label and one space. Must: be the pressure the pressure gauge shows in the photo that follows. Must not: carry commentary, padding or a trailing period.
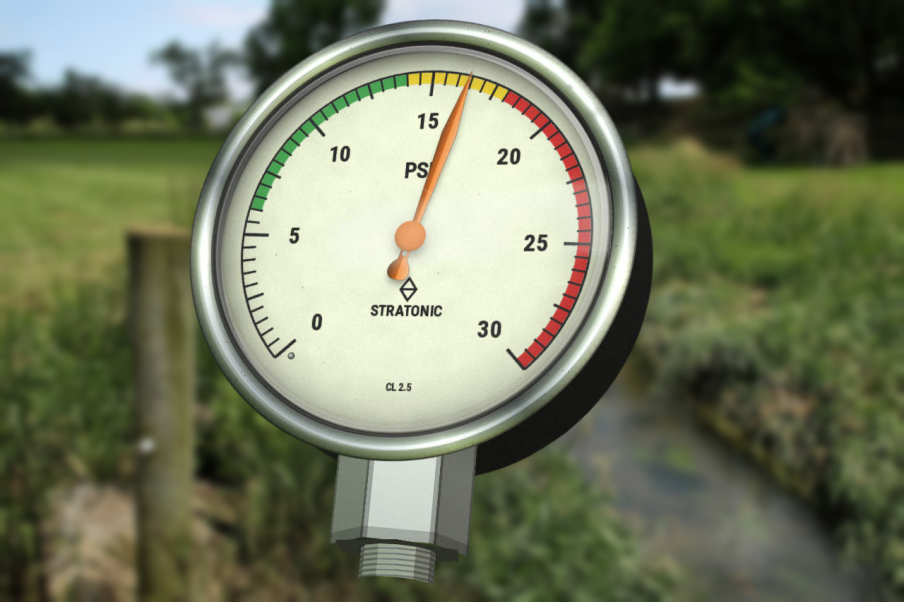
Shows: 16.5 psi
